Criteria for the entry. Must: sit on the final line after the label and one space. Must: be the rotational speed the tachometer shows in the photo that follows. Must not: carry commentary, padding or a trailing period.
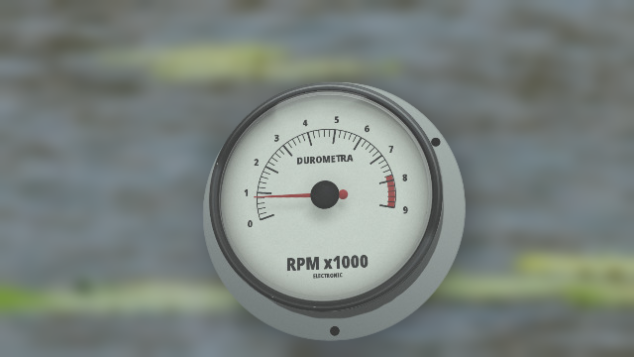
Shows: 800 rpm
